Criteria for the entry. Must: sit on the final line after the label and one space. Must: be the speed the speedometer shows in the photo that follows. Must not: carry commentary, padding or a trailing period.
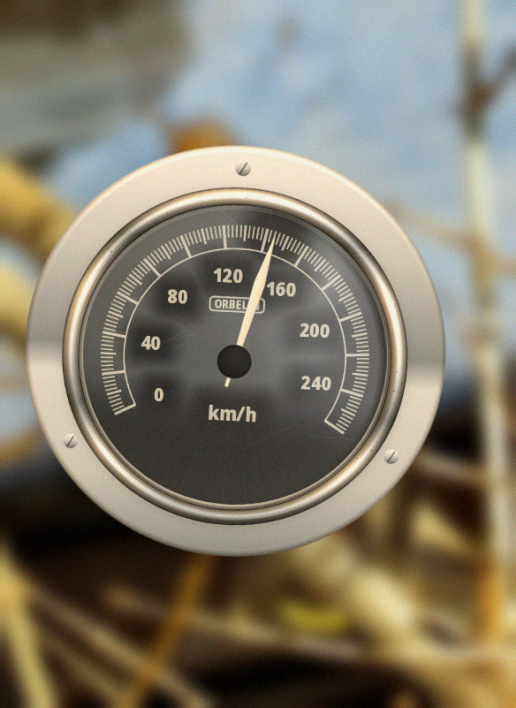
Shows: 144 km/h
